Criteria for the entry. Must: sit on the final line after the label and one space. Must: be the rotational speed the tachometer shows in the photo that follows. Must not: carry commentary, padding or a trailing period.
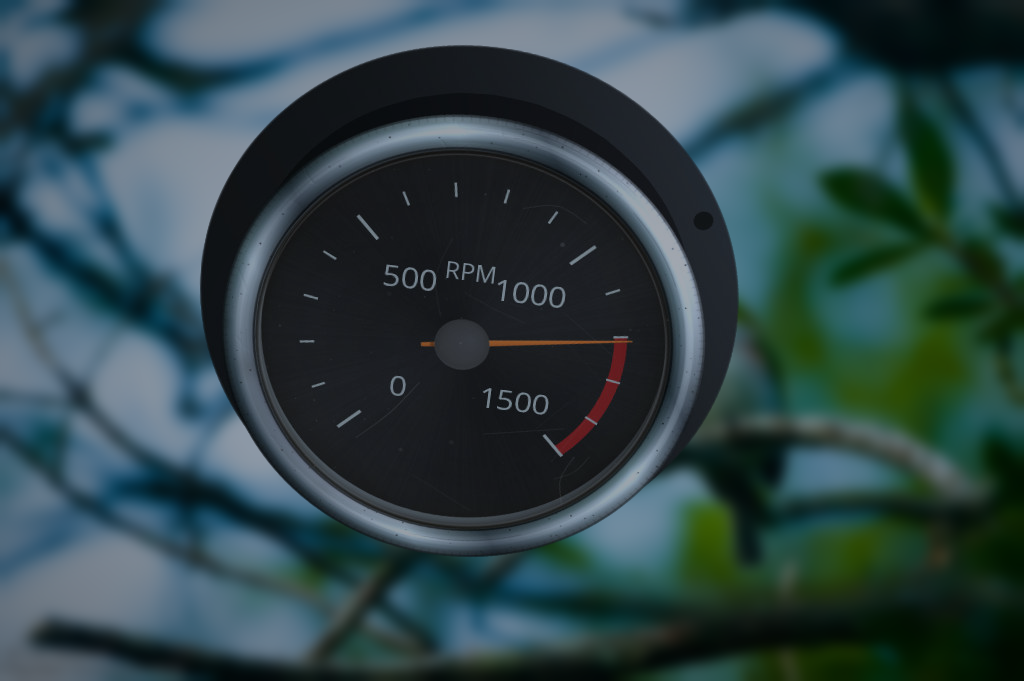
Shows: 1200 rpm
